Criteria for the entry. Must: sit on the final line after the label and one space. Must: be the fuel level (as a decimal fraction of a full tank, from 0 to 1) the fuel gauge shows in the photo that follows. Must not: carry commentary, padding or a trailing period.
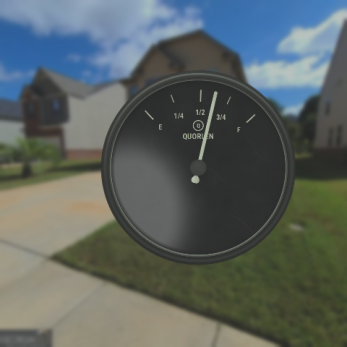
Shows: 0.625
